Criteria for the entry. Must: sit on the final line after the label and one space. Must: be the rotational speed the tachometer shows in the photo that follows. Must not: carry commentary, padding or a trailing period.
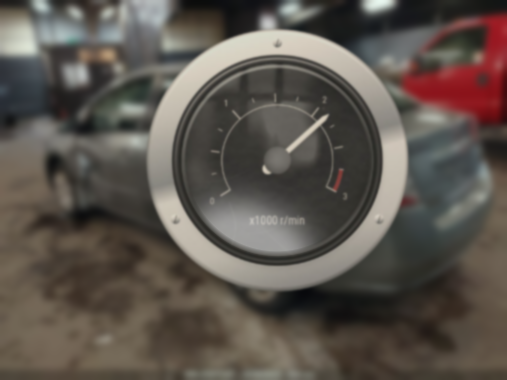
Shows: 2125 rpm
